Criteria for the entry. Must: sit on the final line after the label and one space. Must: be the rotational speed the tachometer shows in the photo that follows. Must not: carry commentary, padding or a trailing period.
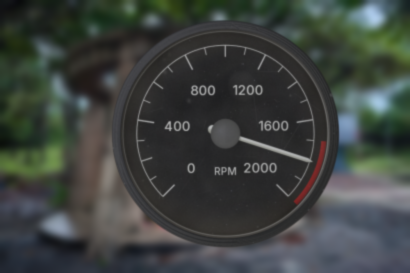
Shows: 1800 rpm
